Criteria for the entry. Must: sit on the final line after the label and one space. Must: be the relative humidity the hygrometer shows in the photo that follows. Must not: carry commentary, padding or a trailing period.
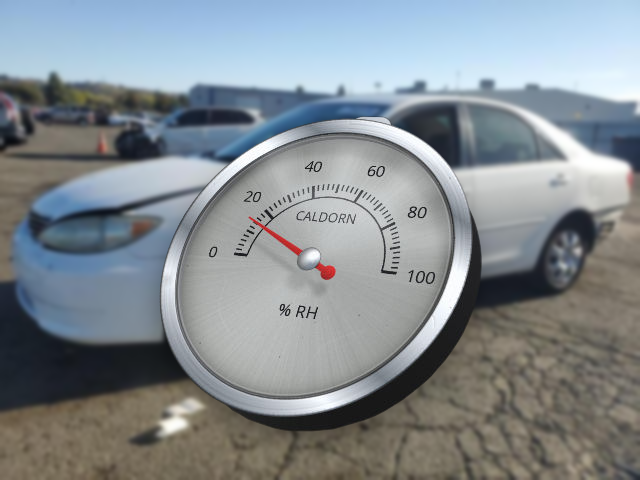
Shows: 14 %
